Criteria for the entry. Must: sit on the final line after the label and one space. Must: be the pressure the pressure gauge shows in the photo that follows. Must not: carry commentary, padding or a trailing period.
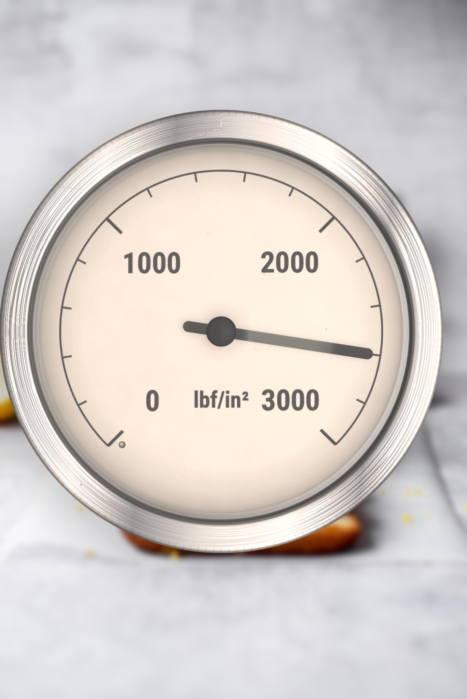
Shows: 2600 psi
